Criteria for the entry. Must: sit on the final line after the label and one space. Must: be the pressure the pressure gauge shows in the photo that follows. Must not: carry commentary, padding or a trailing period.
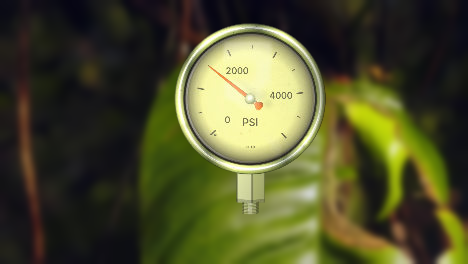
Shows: 1500 psi
